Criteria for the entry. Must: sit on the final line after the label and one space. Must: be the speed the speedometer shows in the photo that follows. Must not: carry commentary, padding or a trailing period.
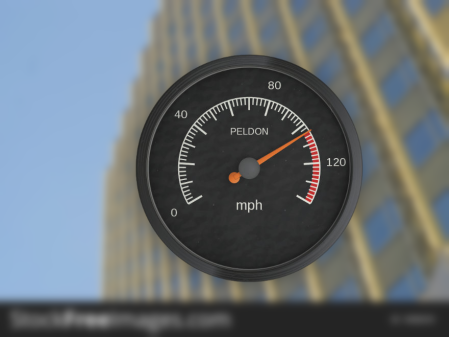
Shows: 104 mph
